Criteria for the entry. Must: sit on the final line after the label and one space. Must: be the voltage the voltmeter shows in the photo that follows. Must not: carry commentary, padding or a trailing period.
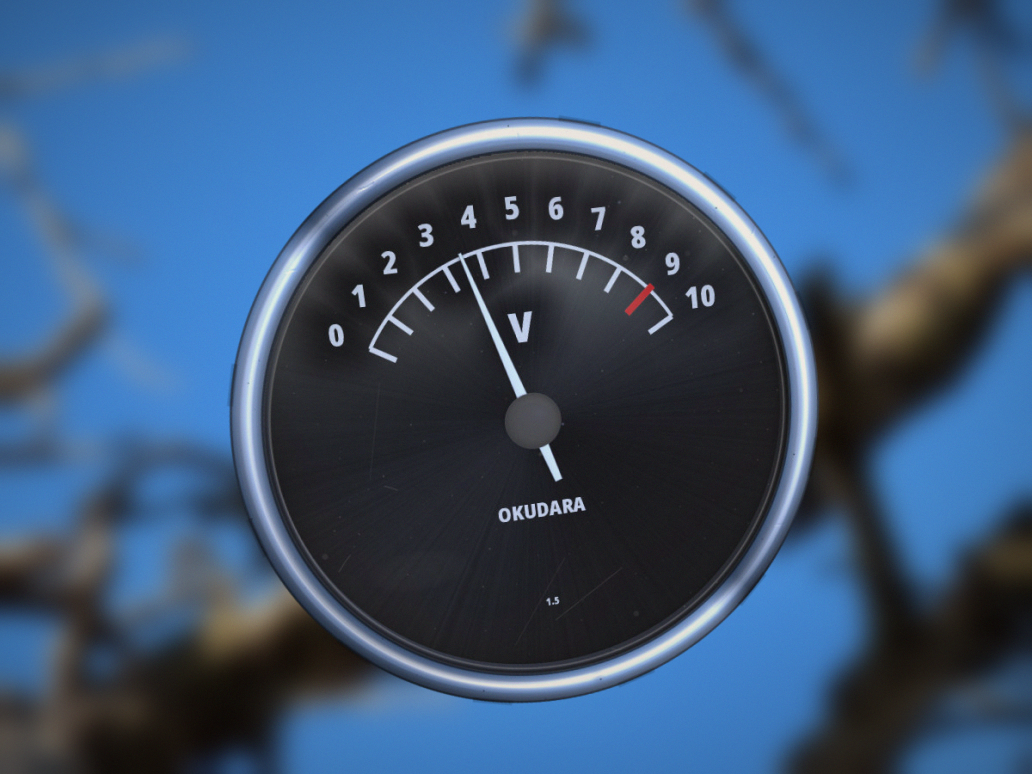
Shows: 3.5 V
